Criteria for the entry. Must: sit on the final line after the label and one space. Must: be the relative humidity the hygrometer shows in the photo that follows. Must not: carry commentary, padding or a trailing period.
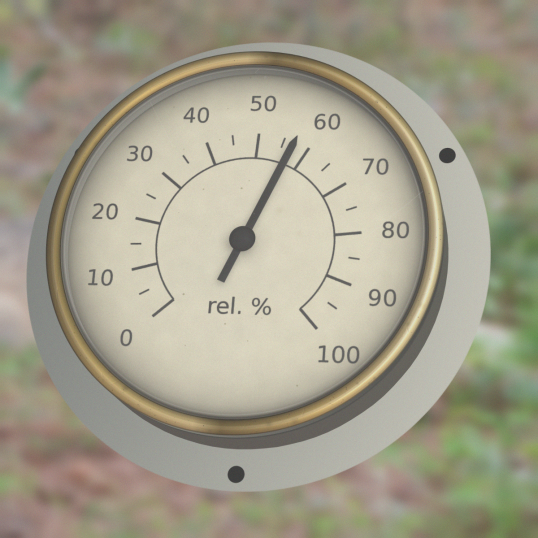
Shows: 57.5 %
